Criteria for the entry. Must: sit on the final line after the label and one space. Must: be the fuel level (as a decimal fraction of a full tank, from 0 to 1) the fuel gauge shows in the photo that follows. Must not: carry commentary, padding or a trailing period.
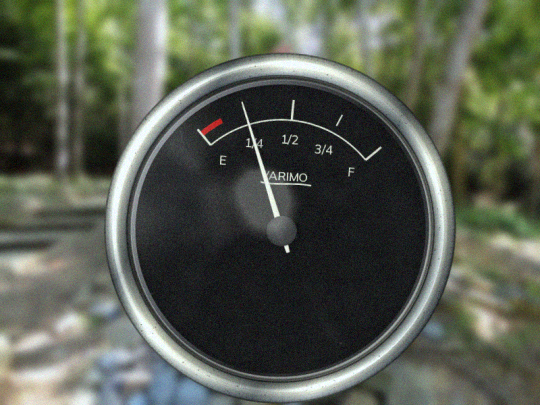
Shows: 0.25
